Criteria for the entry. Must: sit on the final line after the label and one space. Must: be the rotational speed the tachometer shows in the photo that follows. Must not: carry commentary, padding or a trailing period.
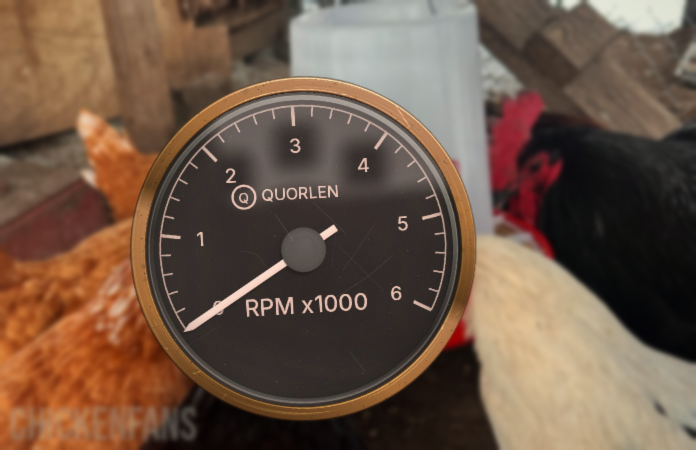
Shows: 0 rpm
